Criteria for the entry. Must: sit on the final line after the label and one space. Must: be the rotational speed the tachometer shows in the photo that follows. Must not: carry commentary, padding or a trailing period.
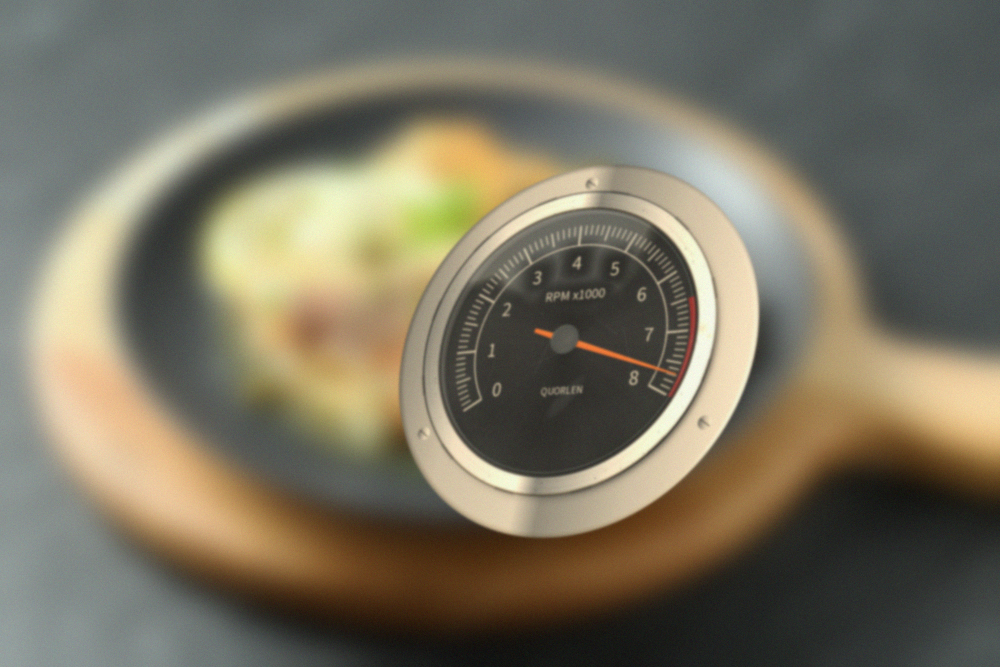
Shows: 7700 rpm
